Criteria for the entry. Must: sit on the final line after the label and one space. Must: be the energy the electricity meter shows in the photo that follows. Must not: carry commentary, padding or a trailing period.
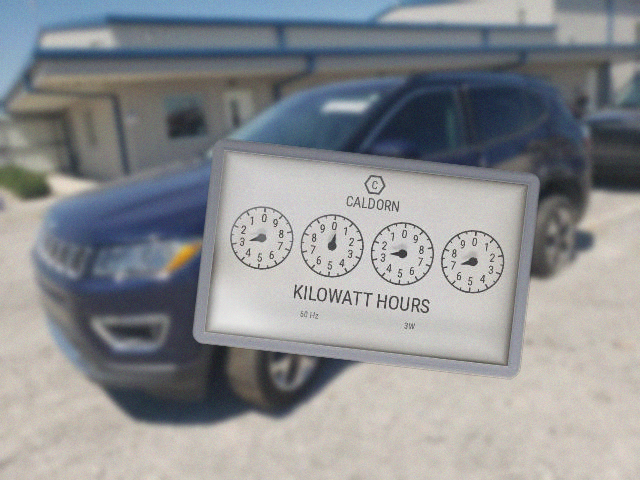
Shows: 3027 kWh
